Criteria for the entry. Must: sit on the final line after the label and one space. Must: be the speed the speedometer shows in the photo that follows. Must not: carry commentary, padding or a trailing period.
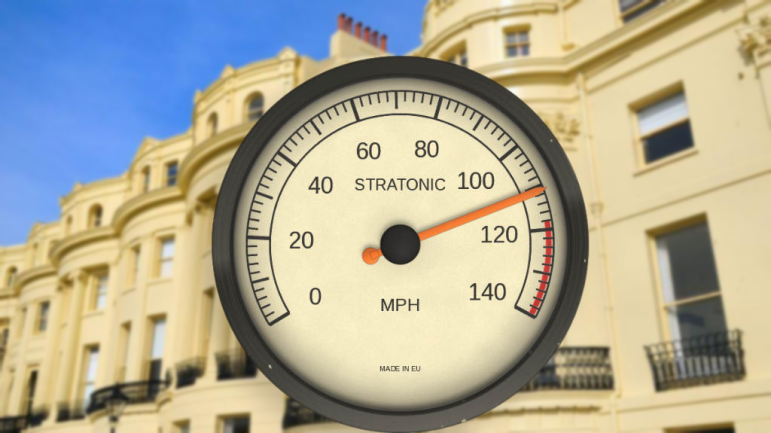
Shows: 111 mph
